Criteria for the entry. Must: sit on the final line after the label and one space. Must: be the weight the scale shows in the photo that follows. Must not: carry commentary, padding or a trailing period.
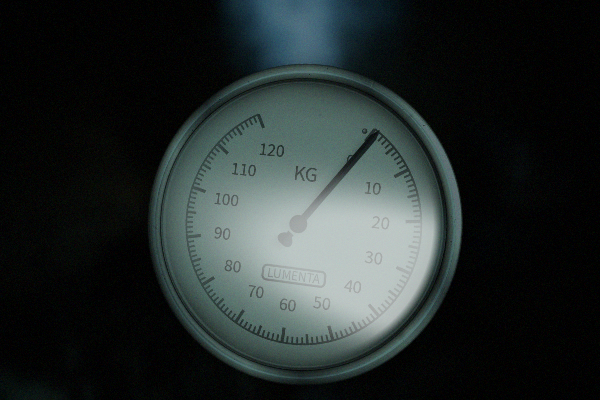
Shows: 1 kg
